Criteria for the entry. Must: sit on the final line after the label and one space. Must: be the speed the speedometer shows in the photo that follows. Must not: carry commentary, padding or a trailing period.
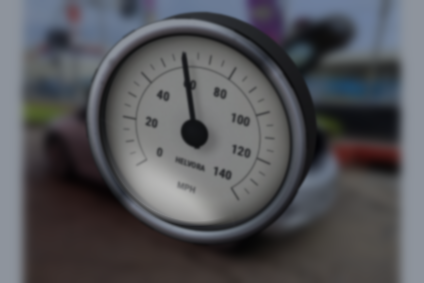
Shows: 60 mph
